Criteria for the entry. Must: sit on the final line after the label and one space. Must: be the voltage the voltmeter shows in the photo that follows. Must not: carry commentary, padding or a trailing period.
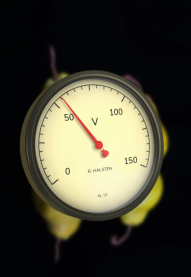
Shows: 55 V
